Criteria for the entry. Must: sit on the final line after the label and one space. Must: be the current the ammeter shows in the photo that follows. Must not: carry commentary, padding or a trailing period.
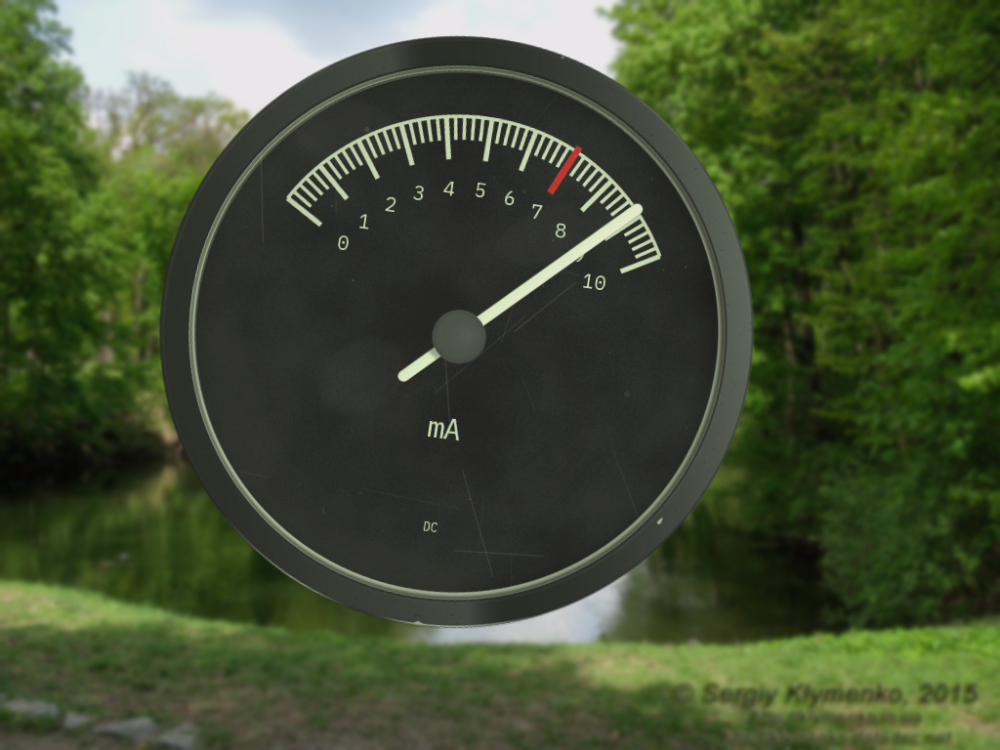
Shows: 8.8 mA
